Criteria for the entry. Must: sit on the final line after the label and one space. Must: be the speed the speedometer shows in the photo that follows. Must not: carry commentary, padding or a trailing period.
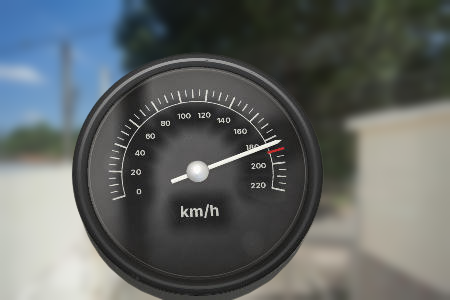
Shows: 185 km/h
